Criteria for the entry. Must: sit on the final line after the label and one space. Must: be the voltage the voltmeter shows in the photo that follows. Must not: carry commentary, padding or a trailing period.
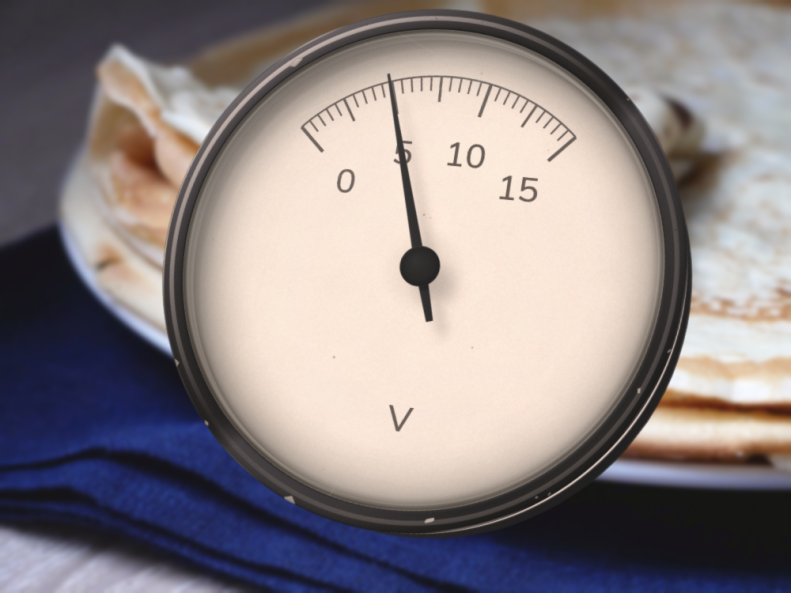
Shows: 5 V
